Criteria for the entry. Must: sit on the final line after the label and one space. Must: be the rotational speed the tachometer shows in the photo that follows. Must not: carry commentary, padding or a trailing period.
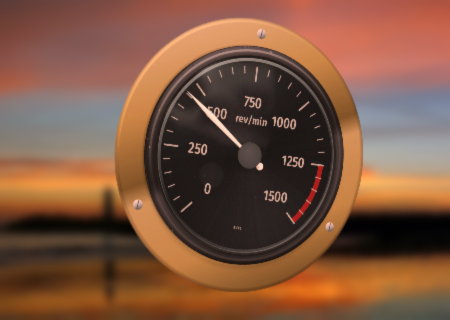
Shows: 450 rpm
